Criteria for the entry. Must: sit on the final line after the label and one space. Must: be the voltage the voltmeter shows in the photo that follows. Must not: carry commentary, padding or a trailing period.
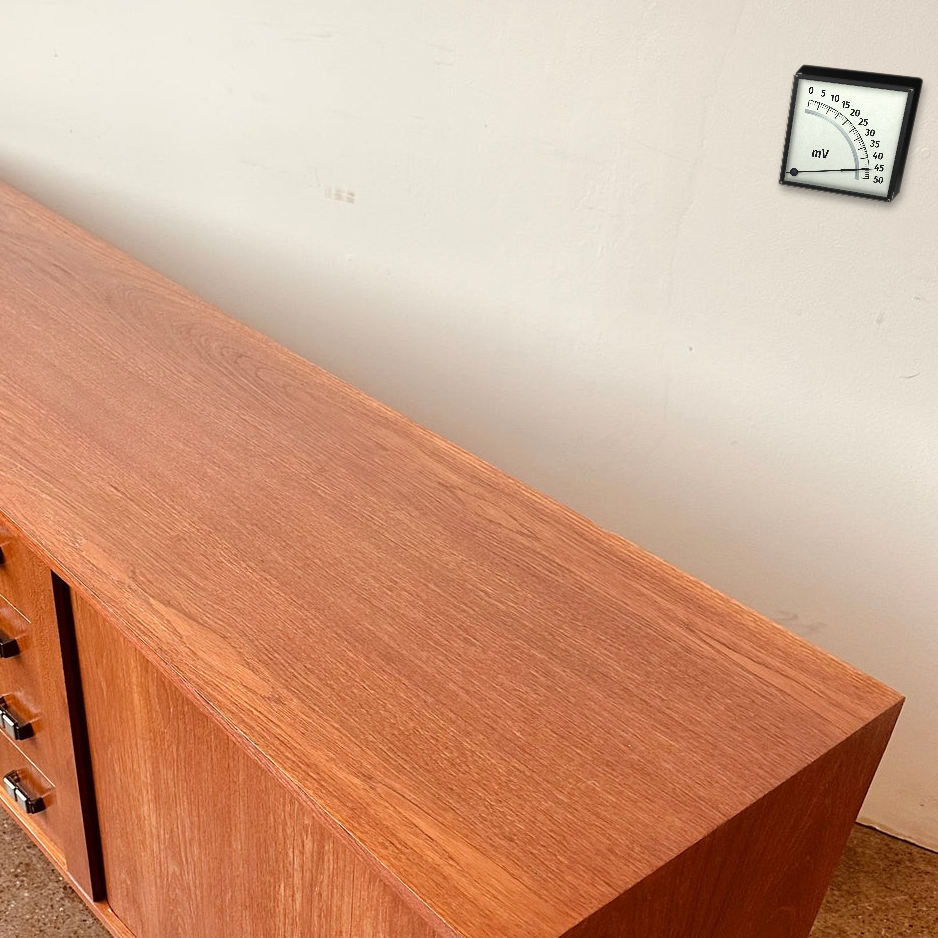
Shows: 45 mV
